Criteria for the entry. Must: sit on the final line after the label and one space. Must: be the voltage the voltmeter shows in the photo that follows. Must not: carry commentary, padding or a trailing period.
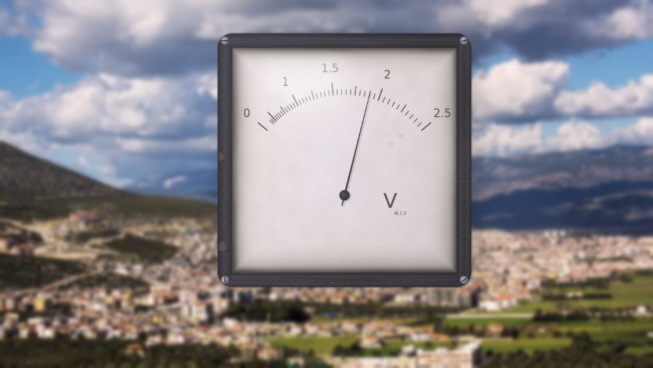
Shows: 1.9 V
